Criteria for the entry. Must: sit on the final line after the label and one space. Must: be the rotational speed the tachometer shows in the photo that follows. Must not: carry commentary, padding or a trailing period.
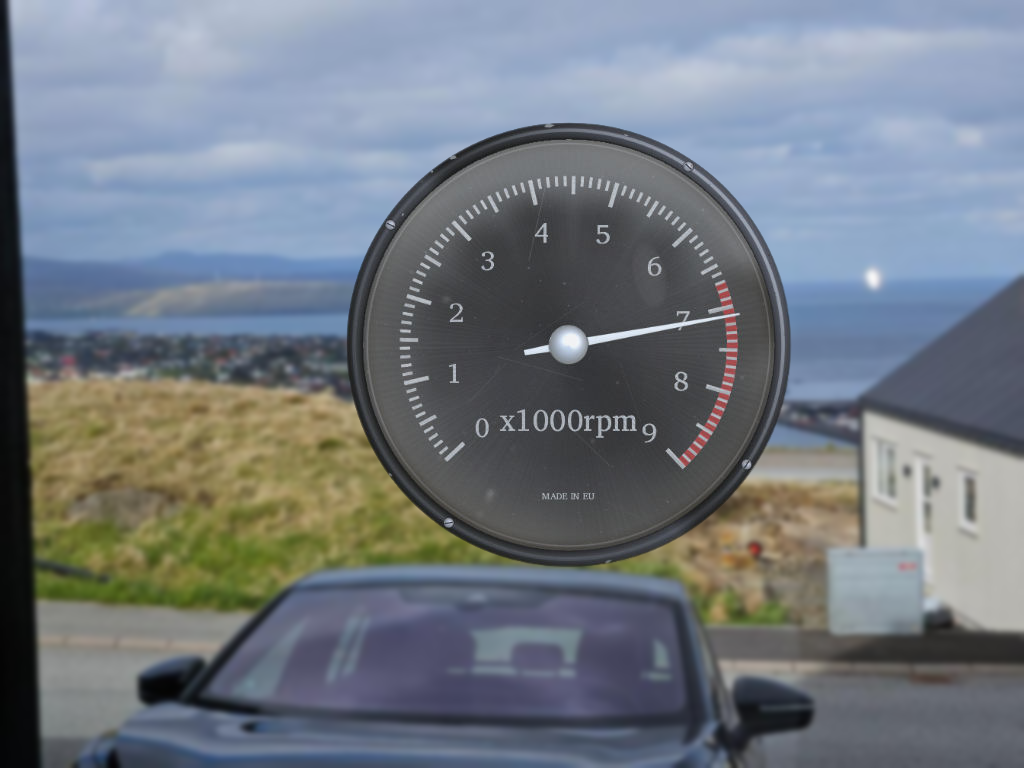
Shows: 7100 rpm
